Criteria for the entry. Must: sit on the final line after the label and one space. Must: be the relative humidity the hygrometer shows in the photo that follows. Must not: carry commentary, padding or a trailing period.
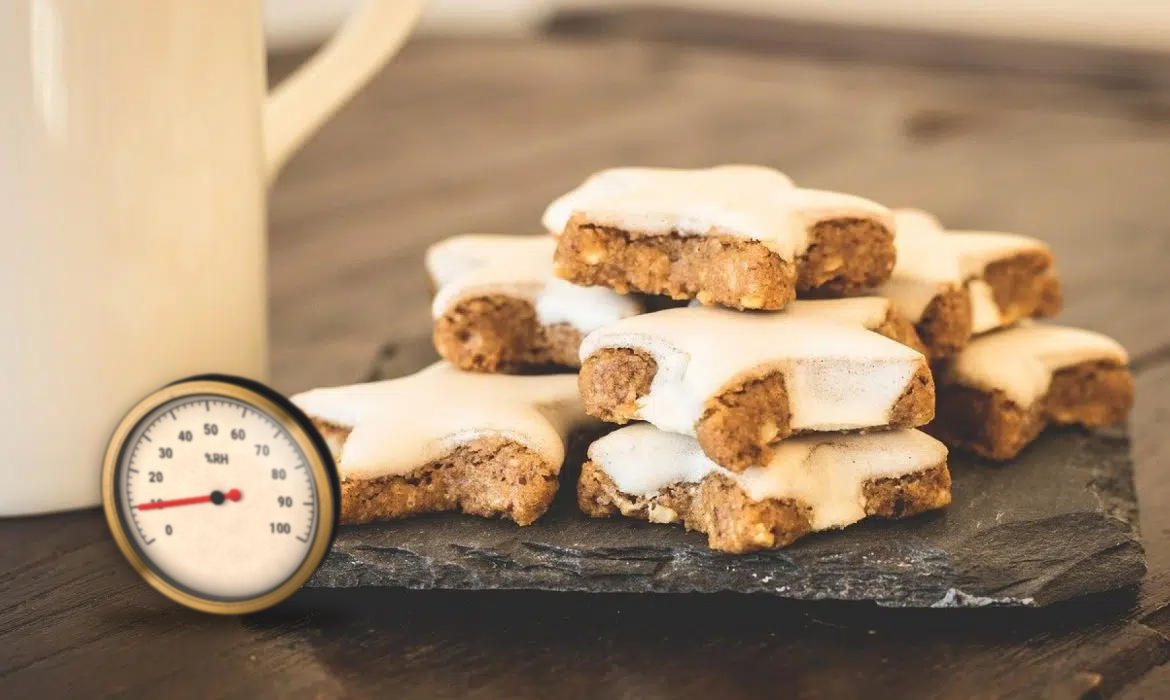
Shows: 10 %
